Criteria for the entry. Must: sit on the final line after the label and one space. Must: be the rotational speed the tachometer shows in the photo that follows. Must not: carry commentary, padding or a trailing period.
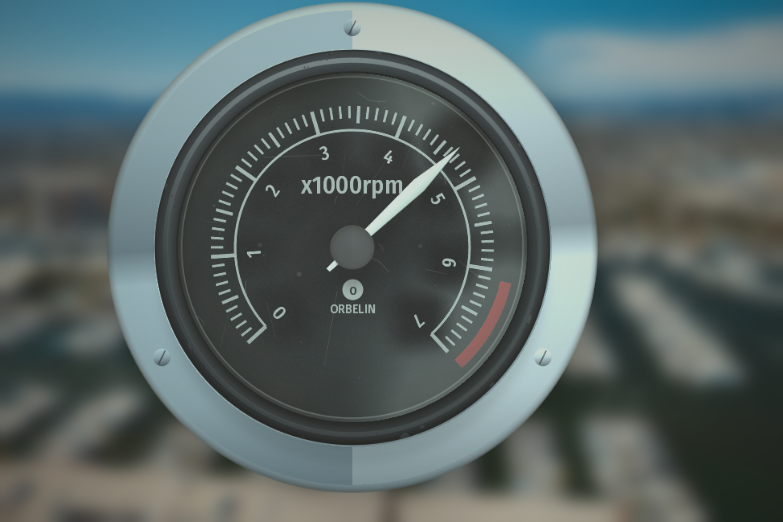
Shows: 4650 rpm
